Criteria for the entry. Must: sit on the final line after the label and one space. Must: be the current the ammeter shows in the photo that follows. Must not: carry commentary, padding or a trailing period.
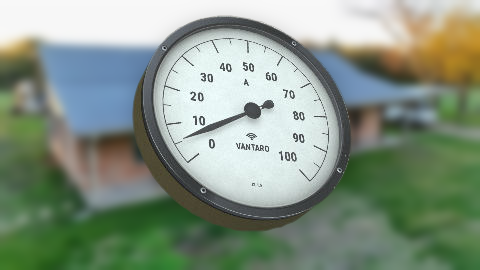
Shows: 5 A
